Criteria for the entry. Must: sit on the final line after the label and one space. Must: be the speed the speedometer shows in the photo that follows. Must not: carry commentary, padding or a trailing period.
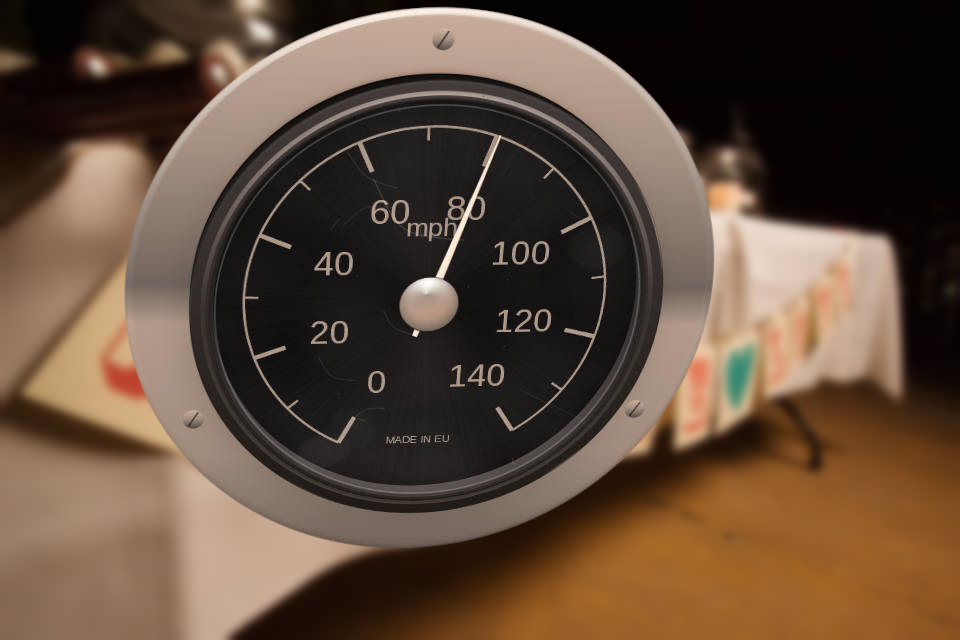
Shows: 80 mph
